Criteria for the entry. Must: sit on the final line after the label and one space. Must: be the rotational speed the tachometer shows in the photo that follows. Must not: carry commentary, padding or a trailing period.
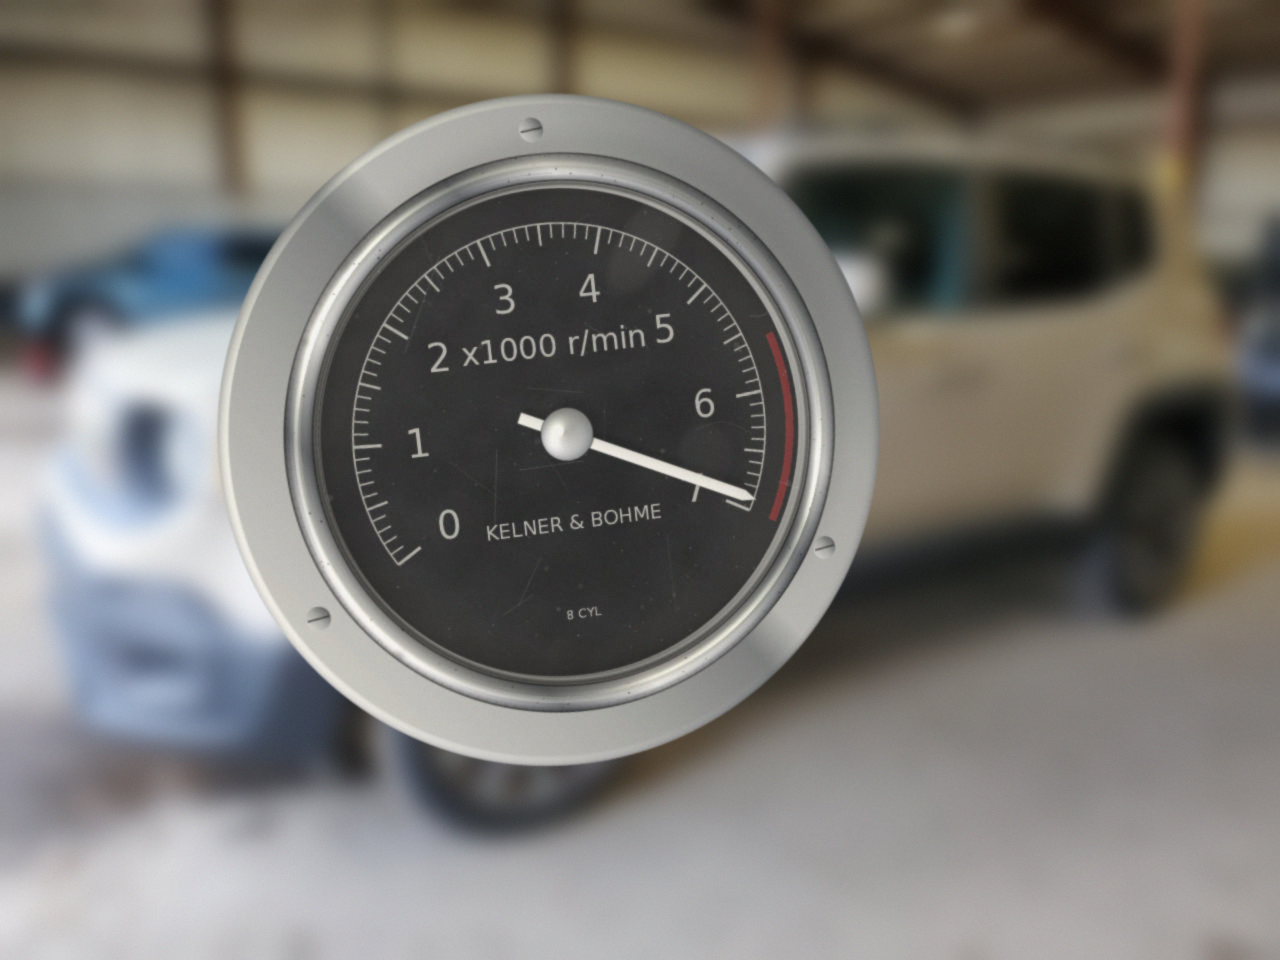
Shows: 6900 rpm
